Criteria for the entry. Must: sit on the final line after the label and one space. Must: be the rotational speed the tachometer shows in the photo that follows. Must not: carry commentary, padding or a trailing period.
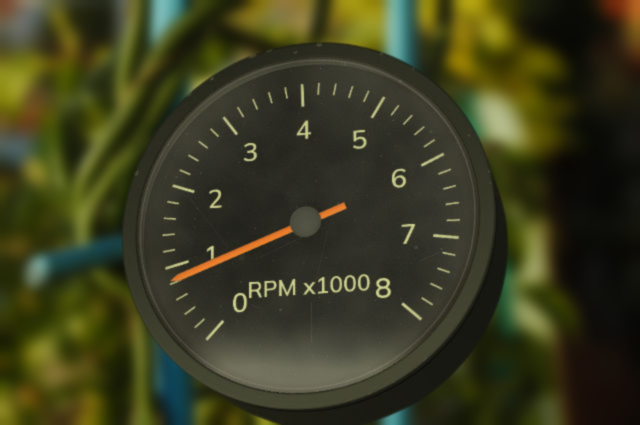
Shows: 800 rpm
